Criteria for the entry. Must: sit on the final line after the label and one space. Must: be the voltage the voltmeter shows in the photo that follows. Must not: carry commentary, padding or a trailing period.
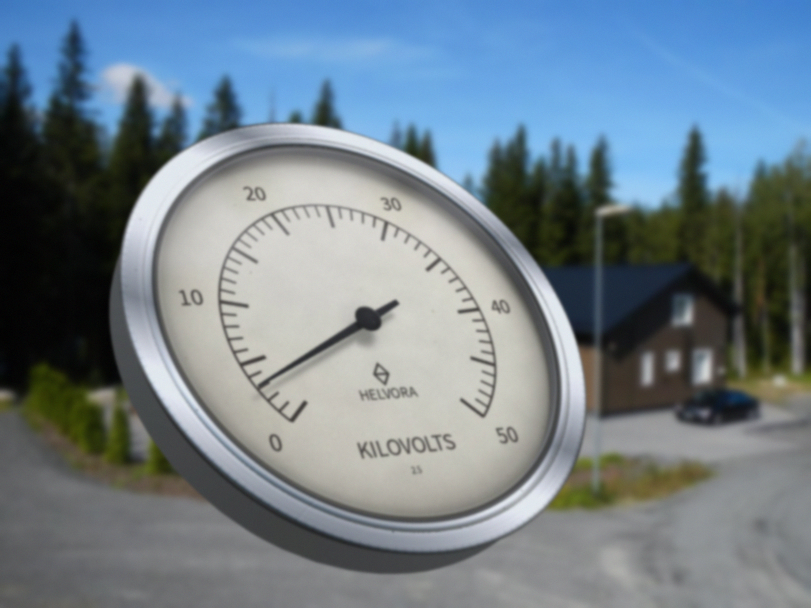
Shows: 3 kV
